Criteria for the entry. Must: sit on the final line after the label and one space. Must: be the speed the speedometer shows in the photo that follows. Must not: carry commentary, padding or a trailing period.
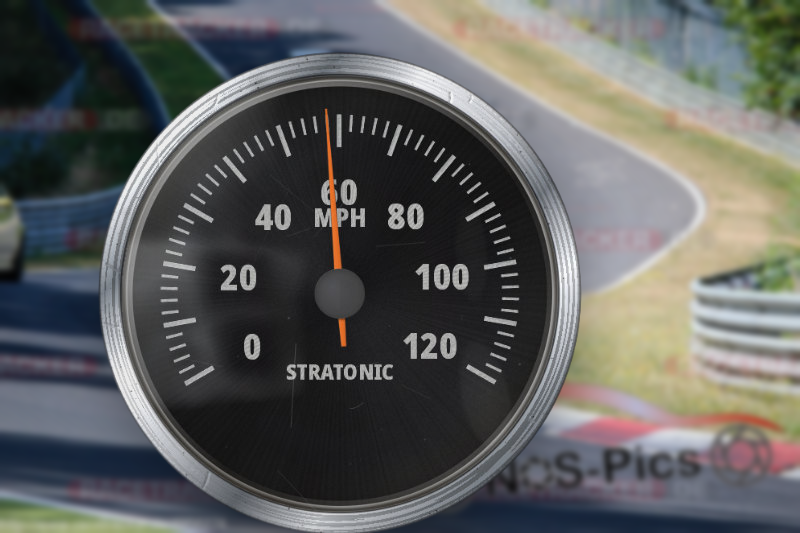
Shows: 58 mph
